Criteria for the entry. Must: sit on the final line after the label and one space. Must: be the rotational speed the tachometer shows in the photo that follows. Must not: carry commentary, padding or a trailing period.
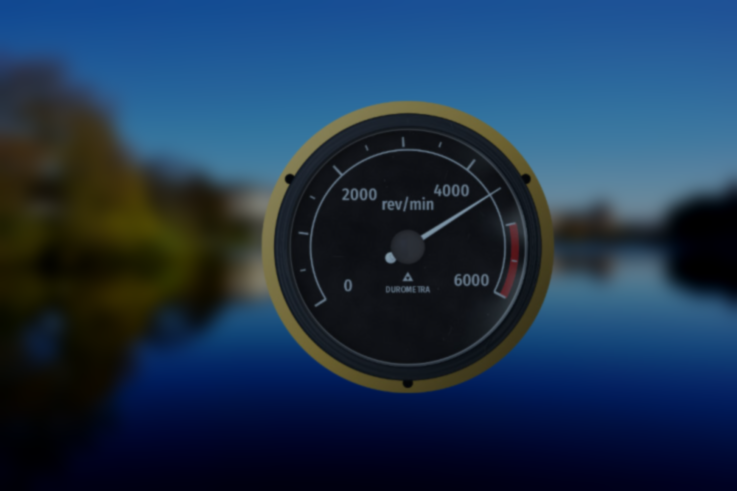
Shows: 4500 rpm
